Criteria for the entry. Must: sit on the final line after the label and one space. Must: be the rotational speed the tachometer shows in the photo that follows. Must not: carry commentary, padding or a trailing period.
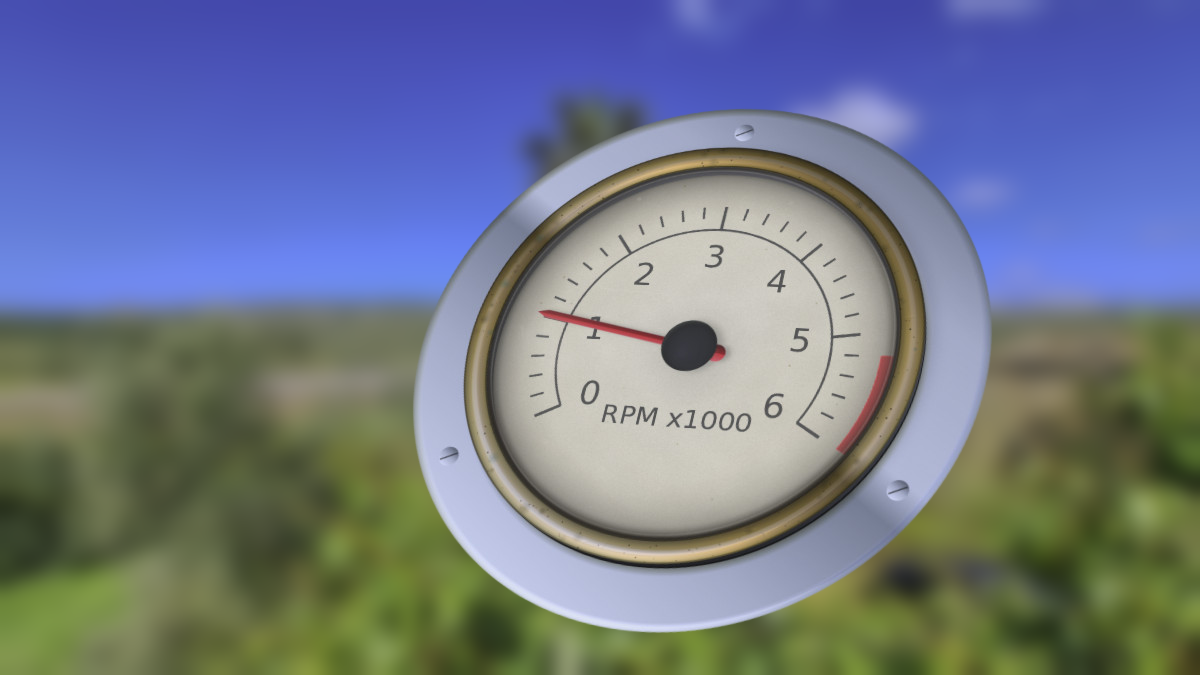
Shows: 1000 rpm
